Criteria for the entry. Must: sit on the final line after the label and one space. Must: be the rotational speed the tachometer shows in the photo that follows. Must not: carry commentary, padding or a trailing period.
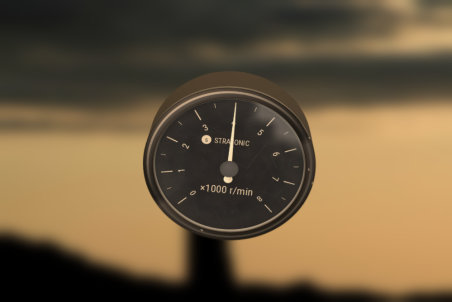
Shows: 4000 rpm
